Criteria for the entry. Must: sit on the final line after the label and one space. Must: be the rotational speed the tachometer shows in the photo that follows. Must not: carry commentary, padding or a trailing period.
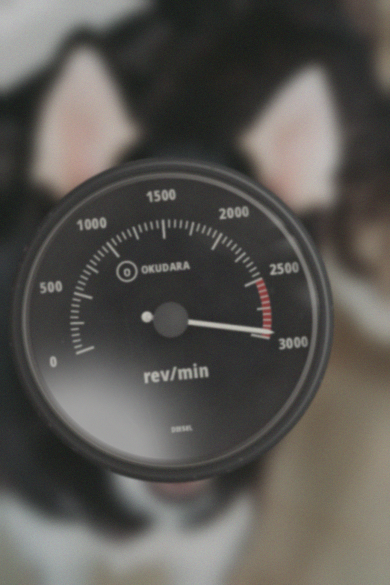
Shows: 2950 rpm
